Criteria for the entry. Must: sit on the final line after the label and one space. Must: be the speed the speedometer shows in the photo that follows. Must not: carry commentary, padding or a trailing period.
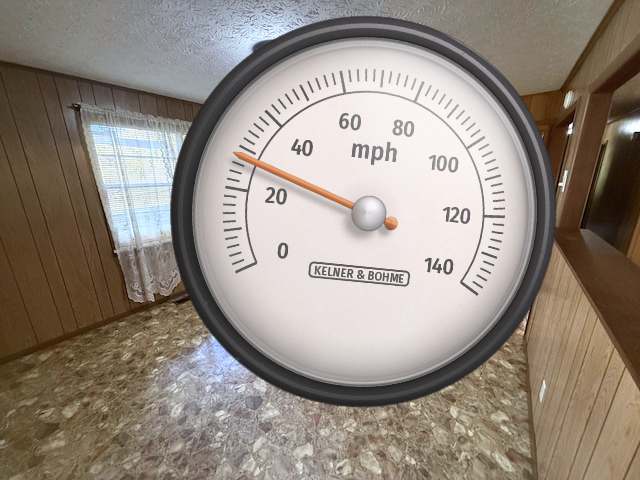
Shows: 28 mph
